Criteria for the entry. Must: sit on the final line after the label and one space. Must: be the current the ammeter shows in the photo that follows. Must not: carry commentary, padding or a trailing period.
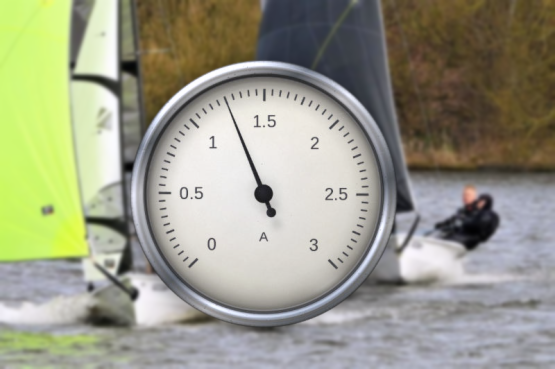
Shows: 1.25 A
